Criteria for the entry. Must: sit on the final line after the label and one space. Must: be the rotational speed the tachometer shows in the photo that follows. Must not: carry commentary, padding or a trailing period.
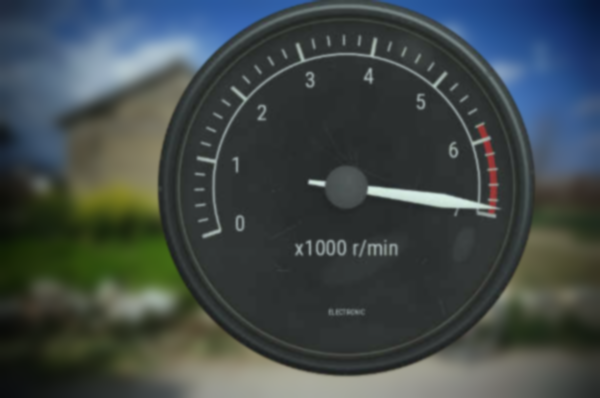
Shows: 6900 rpm
